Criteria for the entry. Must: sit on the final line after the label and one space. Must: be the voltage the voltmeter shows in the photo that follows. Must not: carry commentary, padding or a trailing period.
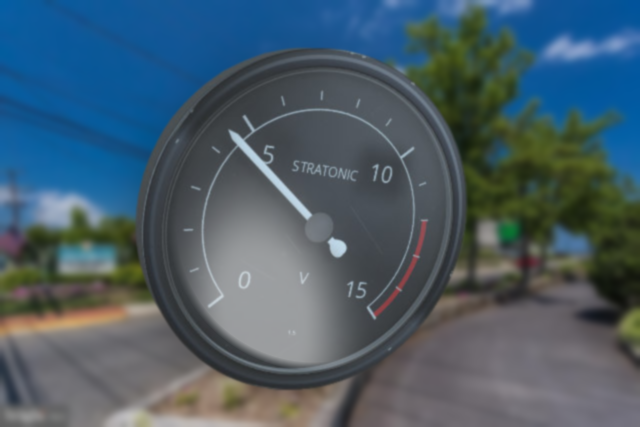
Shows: 4.5 V
